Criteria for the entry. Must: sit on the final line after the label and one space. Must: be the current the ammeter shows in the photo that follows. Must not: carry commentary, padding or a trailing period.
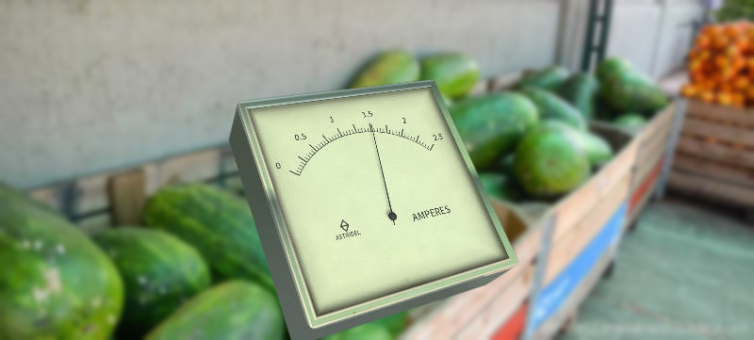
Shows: 1.5 A
